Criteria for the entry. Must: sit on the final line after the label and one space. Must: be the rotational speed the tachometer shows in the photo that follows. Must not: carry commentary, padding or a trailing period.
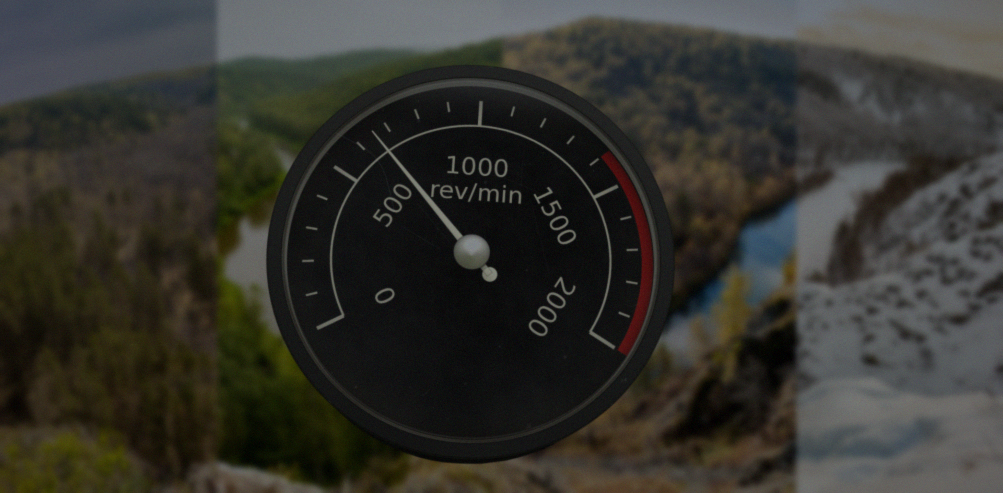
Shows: 650 rpm
